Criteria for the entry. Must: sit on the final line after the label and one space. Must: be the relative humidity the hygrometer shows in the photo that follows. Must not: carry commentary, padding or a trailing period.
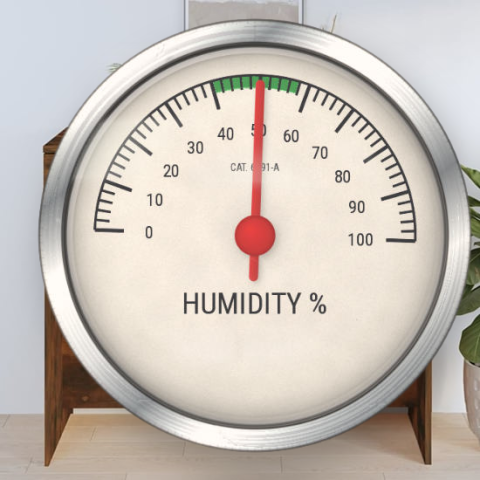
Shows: 50 %
